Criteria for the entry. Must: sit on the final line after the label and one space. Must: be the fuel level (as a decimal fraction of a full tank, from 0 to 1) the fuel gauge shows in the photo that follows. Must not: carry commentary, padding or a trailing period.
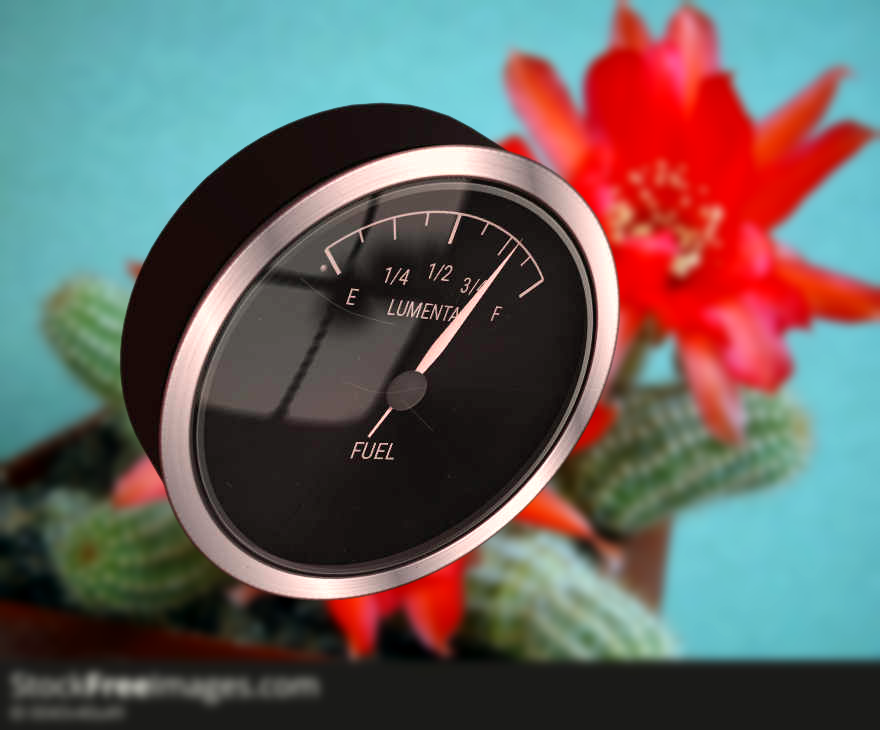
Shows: 0.75
